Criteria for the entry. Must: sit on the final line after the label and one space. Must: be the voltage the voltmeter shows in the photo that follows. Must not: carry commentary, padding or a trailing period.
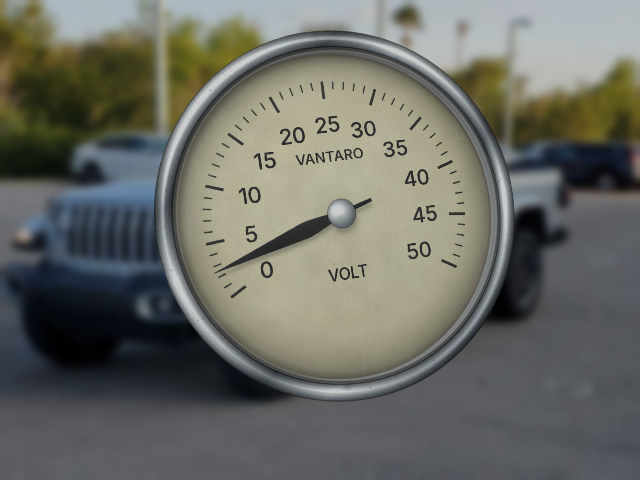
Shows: 2.5 V
